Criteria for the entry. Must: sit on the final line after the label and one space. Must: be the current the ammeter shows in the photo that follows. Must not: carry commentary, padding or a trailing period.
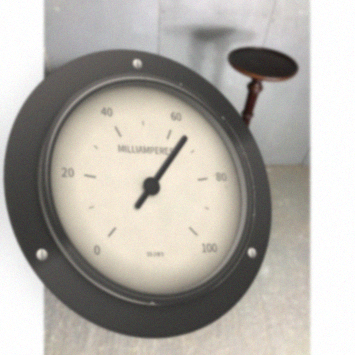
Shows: 65 mA
